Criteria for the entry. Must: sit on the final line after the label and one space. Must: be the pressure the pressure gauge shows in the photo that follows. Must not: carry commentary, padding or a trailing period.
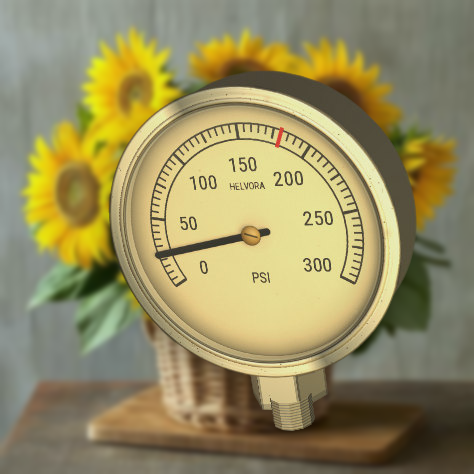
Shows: 25 psi
